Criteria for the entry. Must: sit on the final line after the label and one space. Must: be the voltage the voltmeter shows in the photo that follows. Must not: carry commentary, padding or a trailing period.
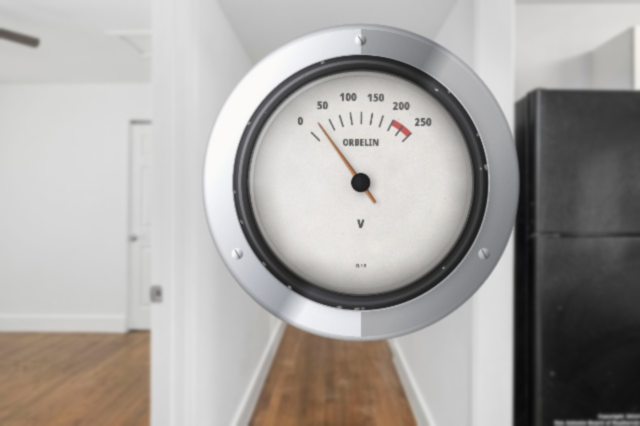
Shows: 25 V
